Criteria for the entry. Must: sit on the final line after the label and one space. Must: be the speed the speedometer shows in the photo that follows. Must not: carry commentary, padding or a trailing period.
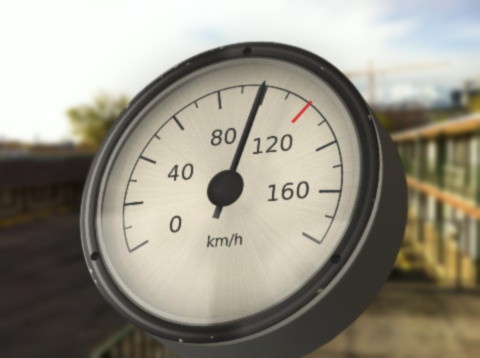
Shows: 100 km/h
